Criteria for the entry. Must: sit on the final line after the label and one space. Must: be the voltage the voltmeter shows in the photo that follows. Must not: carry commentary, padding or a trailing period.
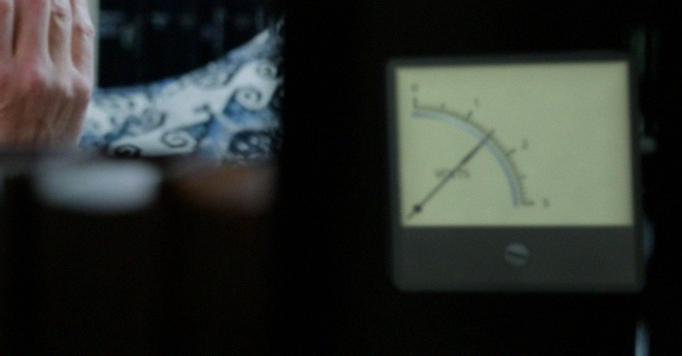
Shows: 1.5 V
